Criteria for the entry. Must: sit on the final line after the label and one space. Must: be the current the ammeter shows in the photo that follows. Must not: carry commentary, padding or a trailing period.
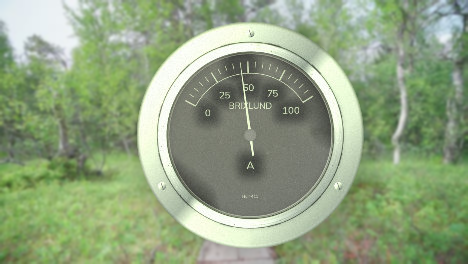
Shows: 45 A
